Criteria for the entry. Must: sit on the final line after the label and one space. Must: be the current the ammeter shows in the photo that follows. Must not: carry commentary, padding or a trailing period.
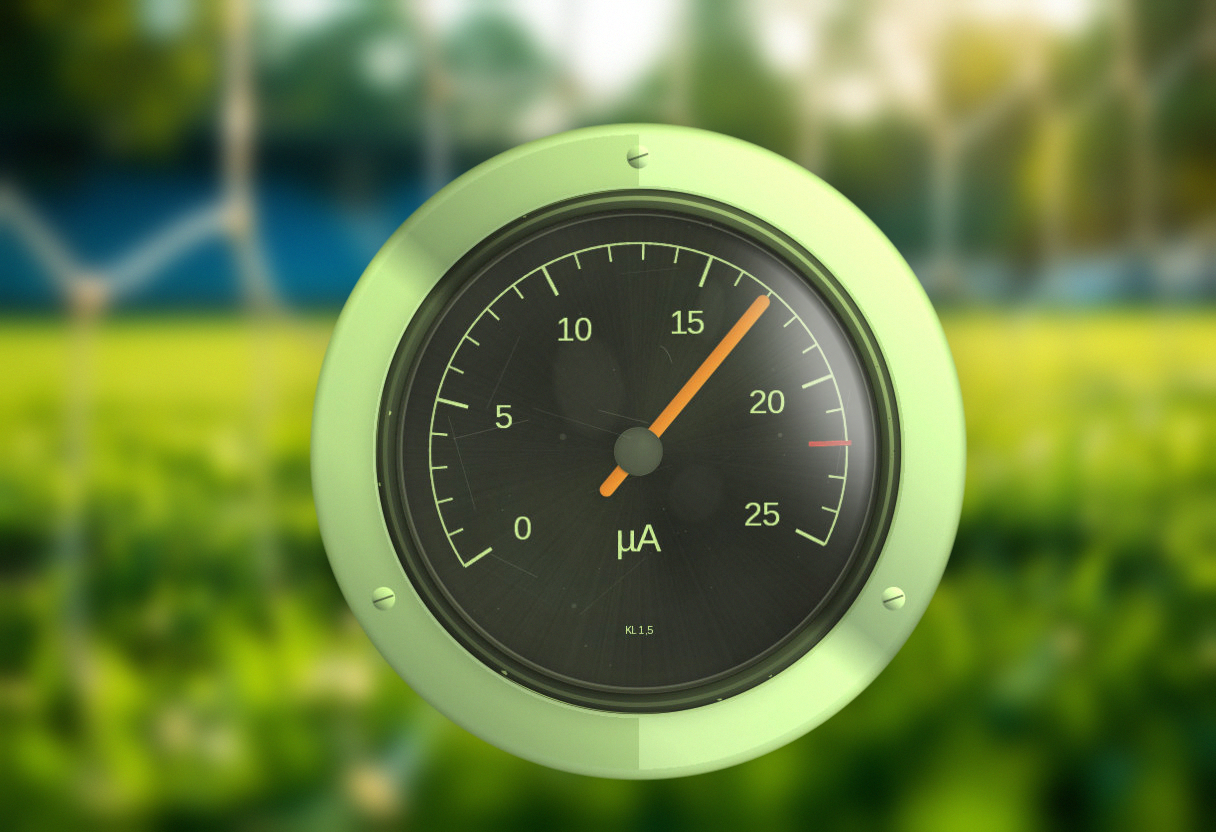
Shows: 17 µA
